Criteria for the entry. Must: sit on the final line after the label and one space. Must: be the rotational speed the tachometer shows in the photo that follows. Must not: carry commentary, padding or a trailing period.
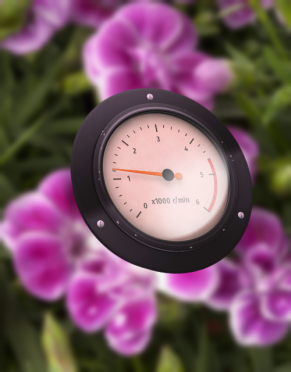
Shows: 1200 rpm
